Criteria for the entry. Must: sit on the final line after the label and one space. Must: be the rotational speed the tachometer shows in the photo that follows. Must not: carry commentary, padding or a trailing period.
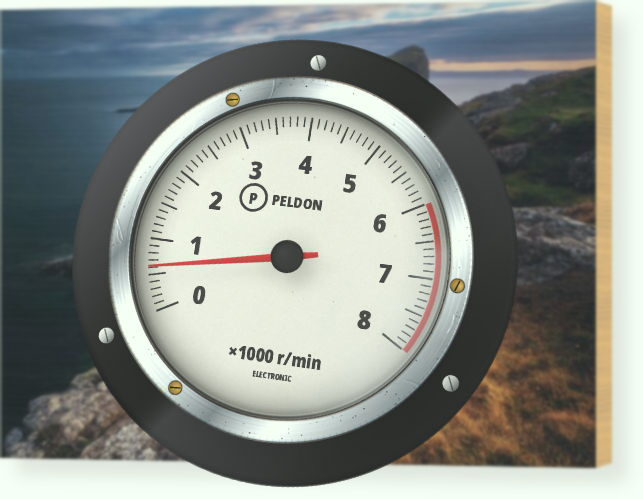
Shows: 600 rpm
